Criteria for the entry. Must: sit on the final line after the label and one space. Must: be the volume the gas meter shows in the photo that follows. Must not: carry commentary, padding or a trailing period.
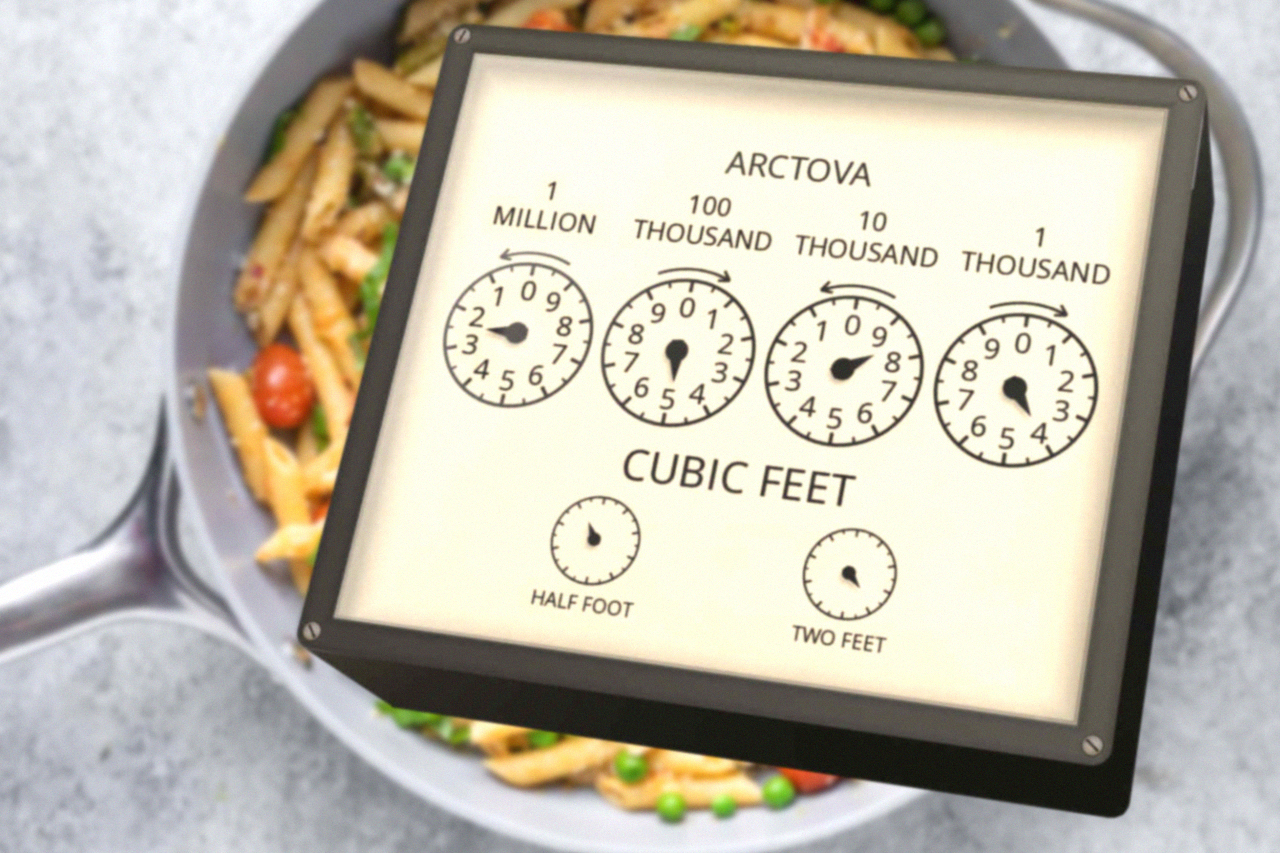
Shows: 248400 ft³
